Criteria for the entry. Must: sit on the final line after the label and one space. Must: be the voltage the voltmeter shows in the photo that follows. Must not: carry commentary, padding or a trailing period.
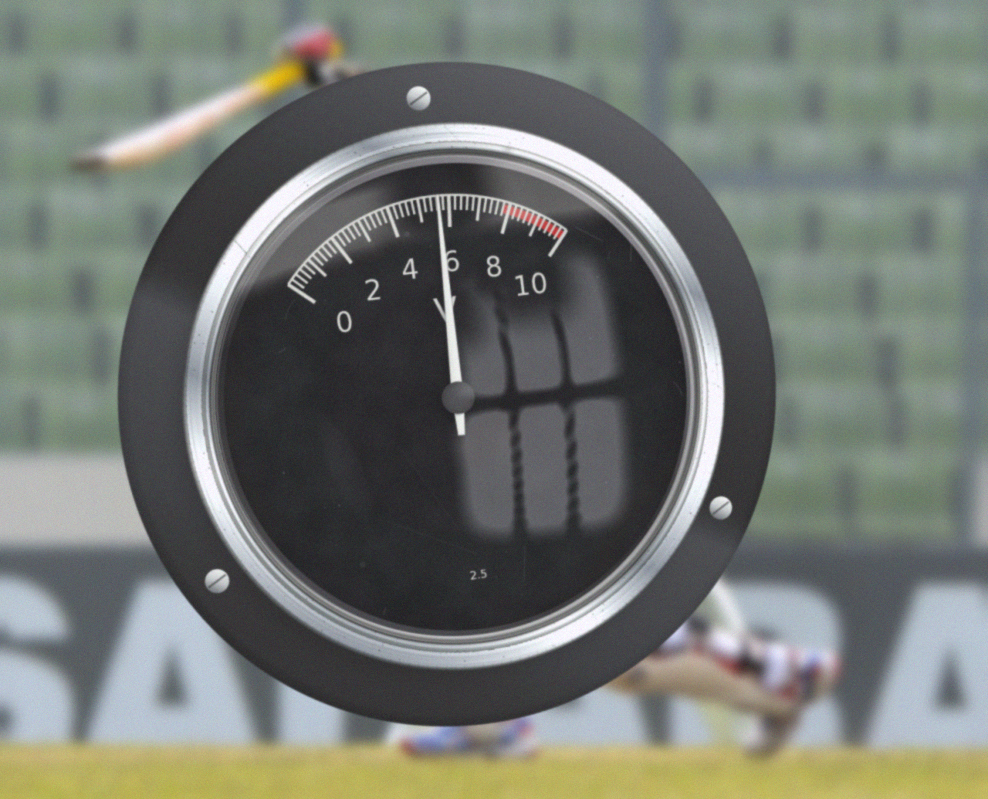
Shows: 5.6 V
